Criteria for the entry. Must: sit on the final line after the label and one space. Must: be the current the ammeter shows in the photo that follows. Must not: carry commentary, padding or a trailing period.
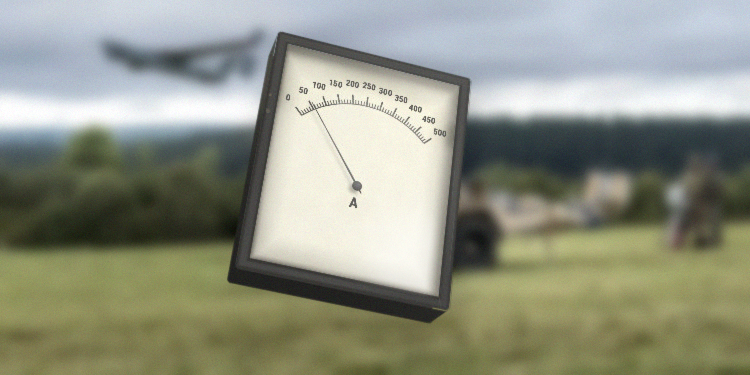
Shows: 50 A
